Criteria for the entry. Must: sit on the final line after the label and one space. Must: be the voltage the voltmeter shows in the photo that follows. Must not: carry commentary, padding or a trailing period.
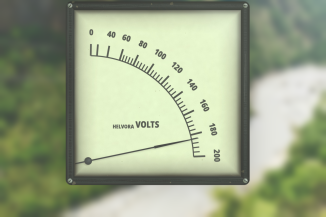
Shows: 184 V
